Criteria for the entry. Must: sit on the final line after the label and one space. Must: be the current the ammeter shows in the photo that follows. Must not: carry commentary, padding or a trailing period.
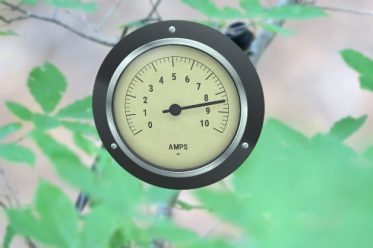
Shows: 8.4 A
